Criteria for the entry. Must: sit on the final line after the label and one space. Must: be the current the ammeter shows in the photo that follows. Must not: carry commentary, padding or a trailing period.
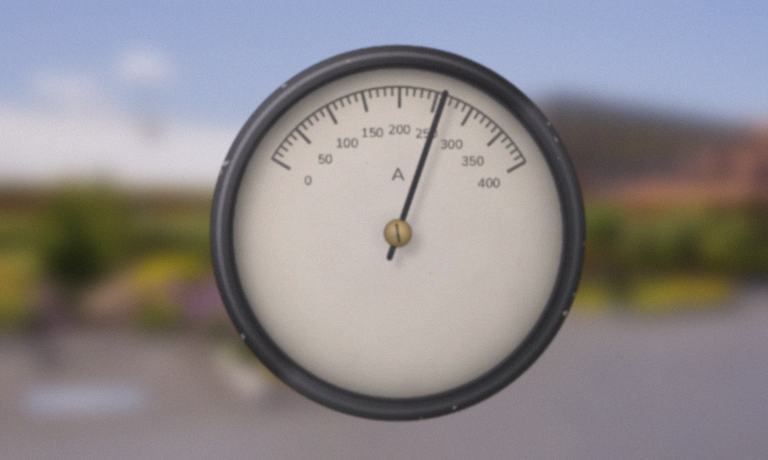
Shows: 260 A
